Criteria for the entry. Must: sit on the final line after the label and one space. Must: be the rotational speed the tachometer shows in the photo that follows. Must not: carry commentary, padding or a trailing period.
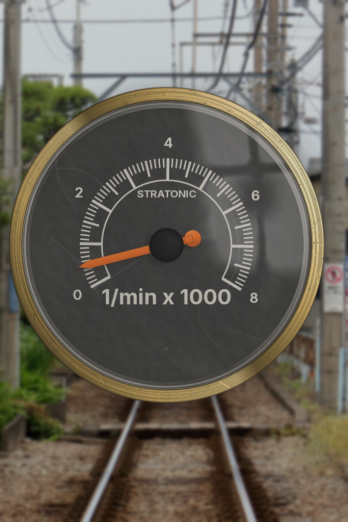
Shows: 500 rpm
